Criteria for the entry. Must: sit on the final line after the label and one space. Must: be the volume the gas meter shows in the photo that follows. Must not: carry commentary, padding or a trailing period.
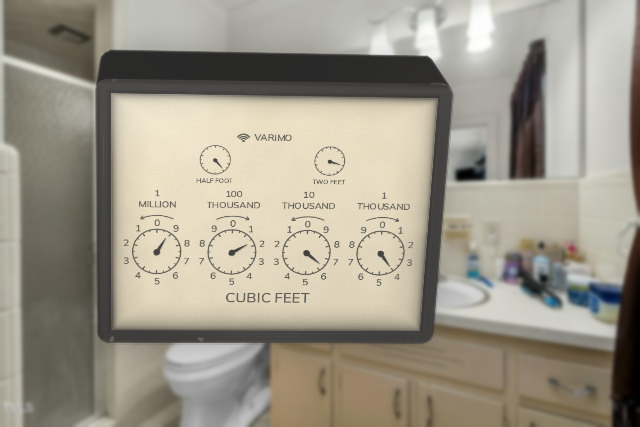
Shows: 916400 ft³
